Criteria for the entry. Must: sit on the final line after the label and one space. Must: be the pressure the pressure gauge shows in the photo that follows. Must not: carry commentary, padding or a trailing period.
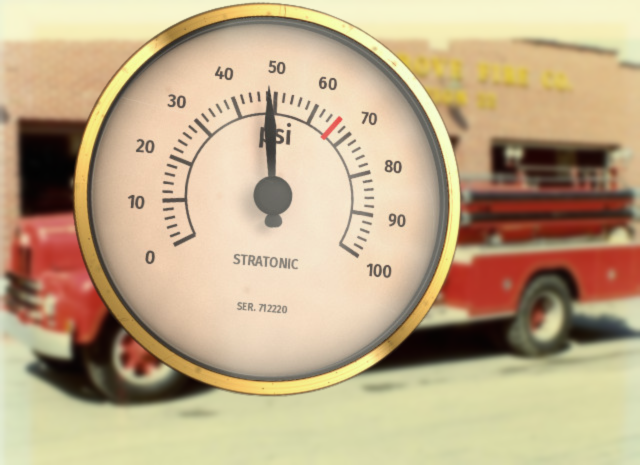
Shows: 48 psi
